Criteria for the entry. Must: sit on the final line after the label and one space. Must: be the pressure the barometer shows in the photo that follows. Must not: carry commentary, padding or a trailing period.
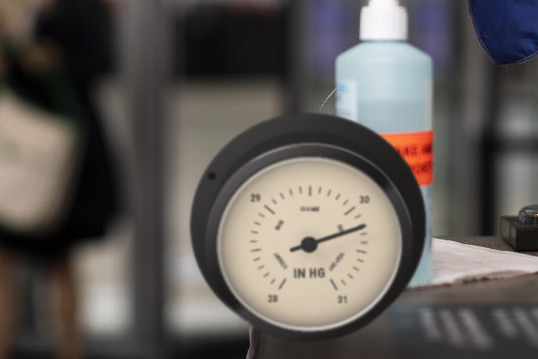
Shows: 30.2 inHg
